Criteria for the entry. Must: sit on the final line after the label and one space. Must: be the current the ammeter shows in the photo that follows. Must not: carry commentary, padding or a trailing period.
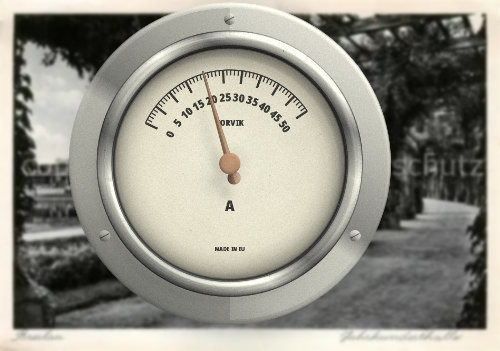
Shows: 20 A
